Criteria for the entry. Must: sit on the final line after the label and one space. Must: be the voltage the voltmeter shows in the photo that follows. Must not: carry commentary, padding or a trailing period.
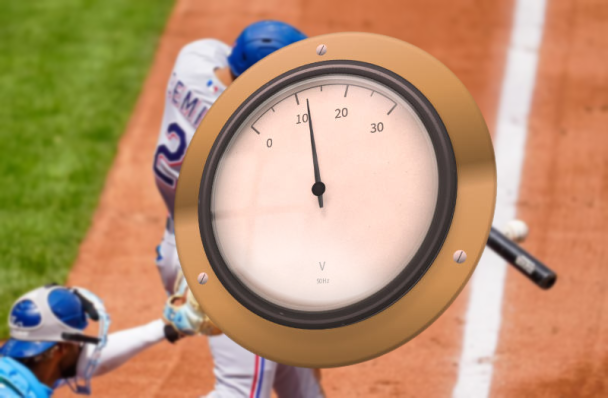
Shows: 12.5 V
